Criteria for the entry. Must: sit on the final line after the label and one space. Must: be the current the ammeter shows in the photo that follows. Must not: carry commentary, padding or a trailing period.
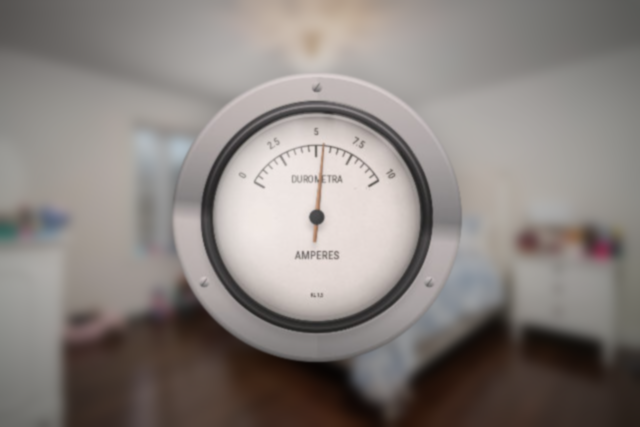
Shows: 5.5 A
